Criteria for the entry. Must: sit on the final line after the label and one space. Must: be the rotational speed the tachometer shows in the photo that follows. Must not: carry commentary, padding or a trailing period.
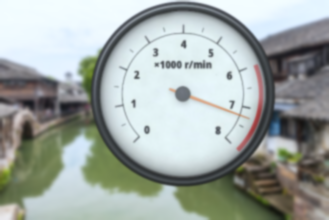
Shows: 7250 rpm
